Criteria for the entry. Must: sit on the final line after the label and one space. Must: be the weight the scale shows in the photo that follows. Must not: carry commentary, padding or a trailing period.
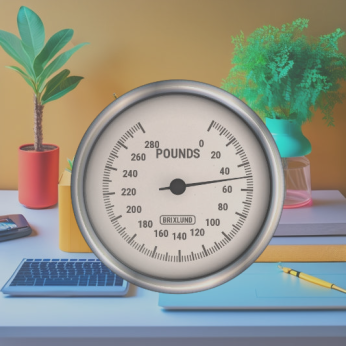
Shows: 50 lb
